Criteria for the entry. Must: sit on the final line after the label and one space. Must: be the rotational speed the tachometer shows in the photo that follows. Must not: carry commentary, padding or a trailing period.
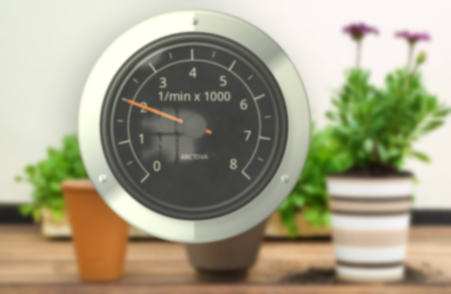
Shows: 2000 rpm
